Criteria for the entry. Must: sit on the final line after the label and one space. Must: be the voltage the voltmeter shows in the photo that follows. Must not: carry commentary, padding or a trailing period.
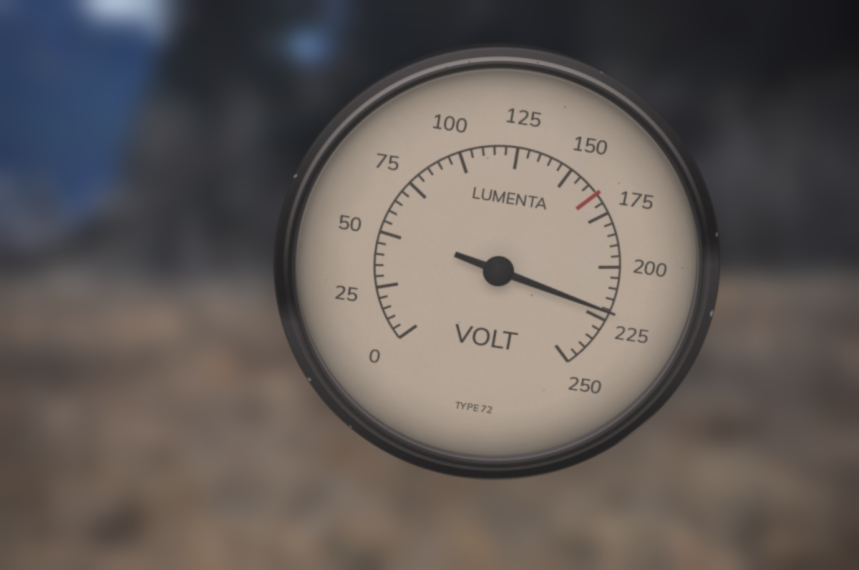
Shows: 220 V
